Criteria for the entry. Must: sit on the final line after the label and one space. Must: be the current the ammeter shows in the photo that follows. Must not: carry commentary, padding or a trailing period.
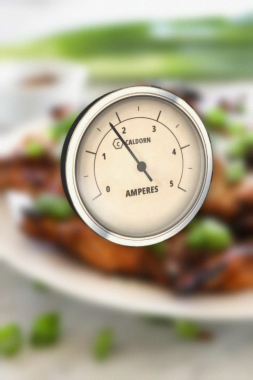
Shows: 1.75 A
